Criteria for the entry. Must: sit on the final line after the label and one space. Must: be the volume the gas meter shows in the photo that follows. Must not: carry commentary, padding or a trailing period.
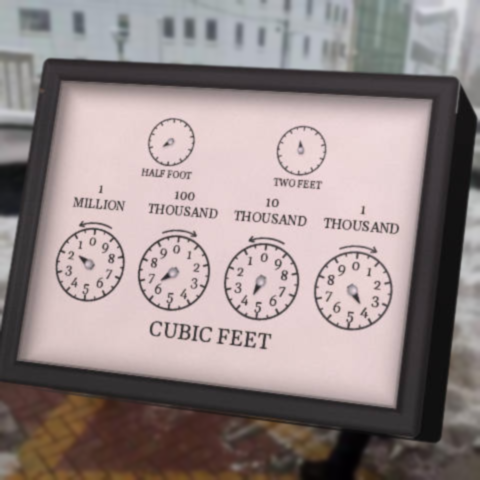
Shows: 164400 ft³
